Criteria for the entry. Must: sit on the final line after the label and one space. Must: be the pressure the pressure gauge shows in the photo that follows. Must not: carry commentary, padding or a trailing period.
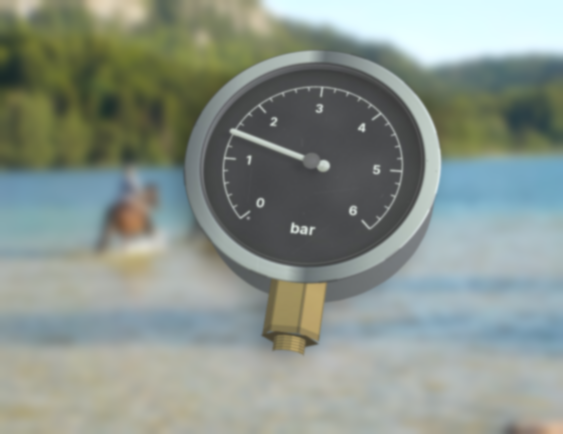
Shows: 1.4 bar
